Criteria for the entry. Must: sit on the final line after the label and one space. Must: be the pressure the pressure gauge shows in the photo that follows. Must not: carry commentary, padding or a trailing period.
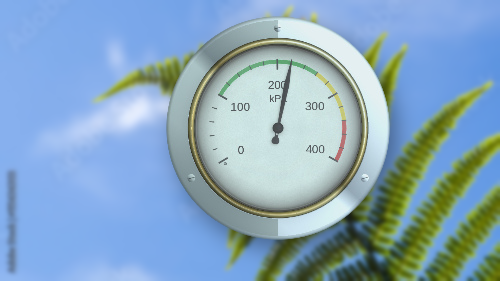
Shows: 220 kPa
